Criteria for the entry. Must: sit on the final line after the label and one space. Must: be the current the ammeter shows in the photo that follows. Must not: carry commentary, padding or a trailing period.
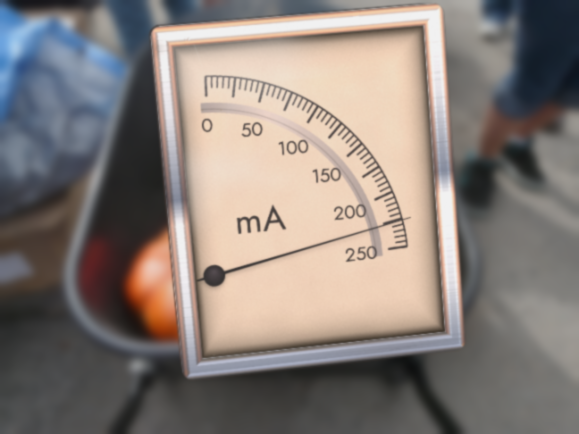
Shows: 225 mA
